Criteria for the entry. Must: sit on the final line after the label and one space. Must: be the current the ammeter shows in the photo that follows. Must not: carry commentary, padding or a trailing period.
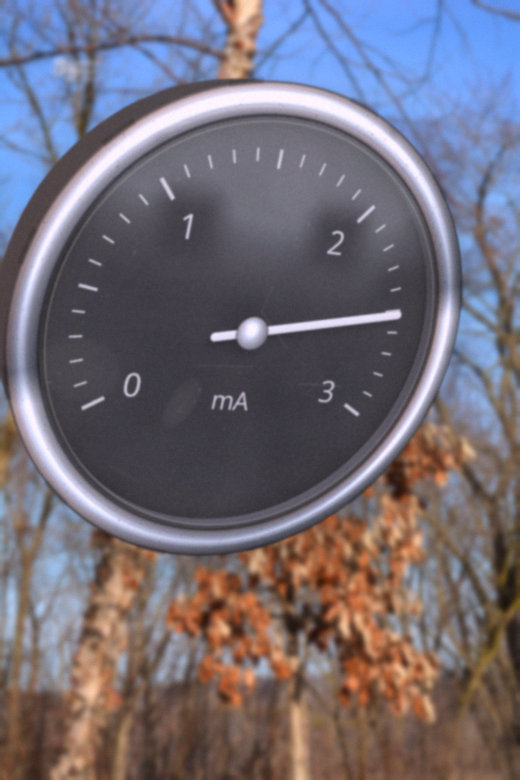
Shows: 2.5 mA
